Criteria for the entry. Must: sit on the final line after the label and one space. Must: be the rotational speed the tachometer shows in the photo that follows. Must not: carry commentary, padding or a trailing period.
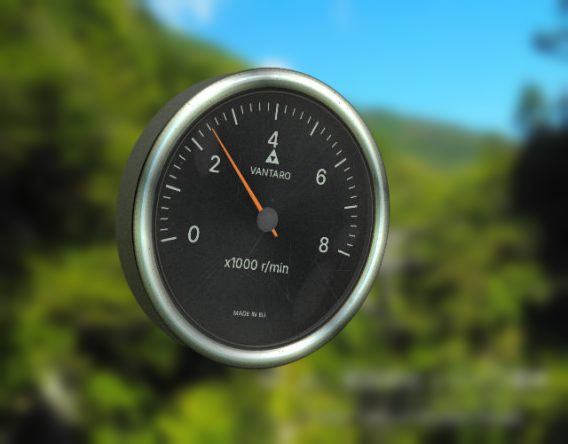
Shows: 2400 rpm
